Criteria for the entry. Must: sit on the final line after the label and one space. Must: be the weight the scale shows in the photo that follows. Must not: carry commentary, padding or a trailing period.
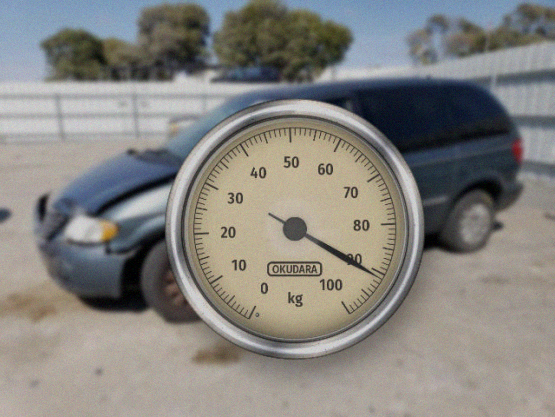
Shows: 91 kg
